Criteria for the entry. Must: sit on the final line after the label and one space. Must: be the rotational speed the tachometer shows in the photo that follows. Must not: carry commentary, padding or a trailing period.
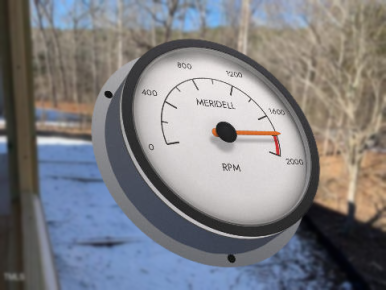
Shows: 1800 rpm
